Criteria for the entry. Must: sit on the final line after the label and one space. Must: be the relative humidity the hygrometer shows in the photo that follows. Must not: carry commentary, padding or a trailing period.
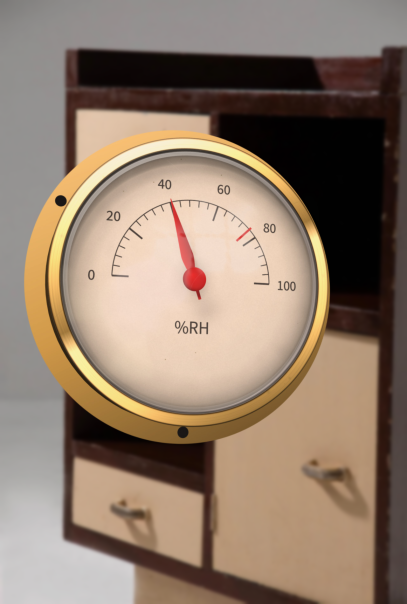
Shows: 40 %
